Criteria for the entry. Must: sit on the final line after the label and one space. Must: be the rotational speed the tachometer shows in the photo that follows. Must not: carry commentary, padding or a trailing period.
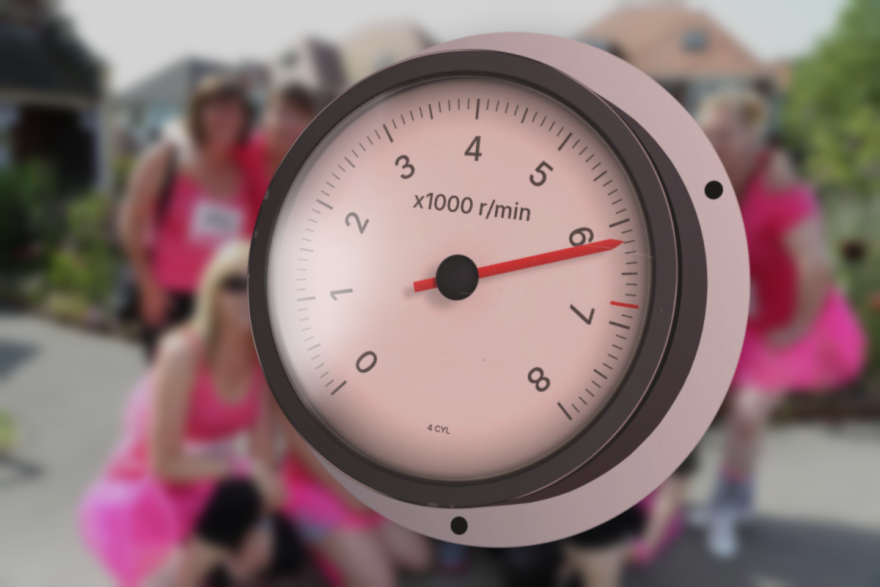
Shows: 6200 rpm
